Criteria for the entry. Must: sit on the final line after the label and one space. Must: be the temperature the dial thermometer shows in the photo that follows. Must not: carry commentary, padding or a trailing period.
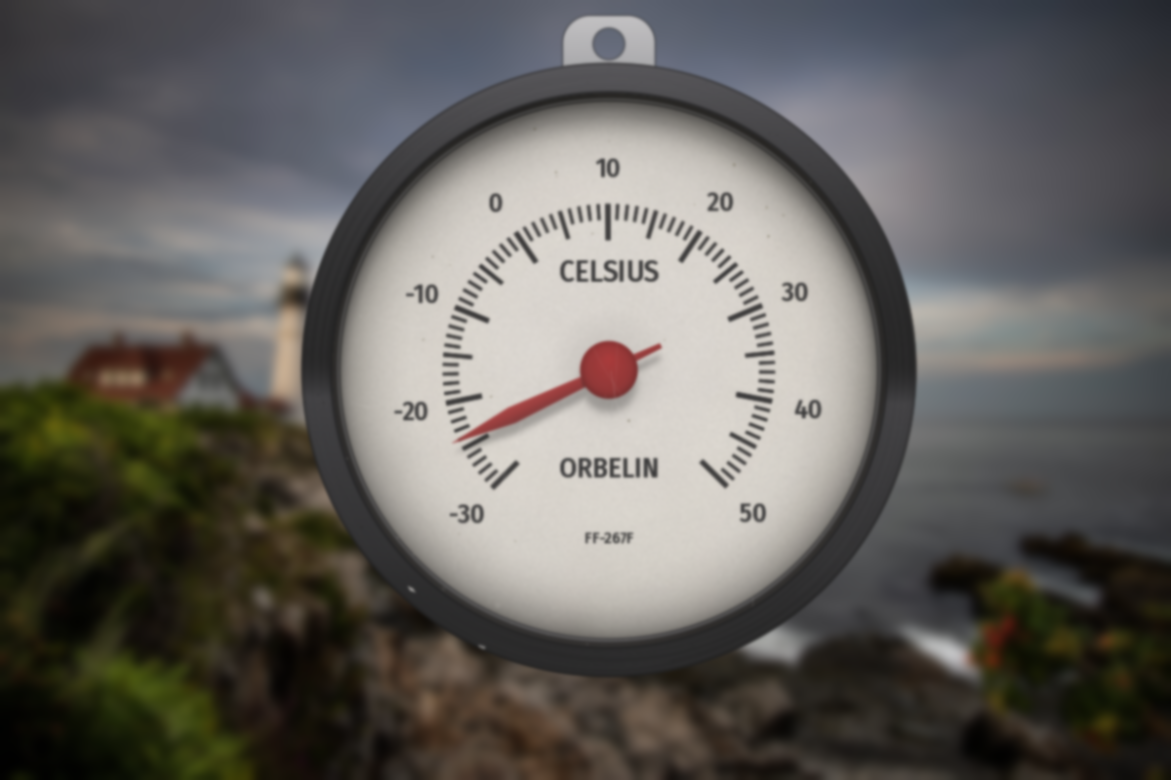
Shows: -24 °C
